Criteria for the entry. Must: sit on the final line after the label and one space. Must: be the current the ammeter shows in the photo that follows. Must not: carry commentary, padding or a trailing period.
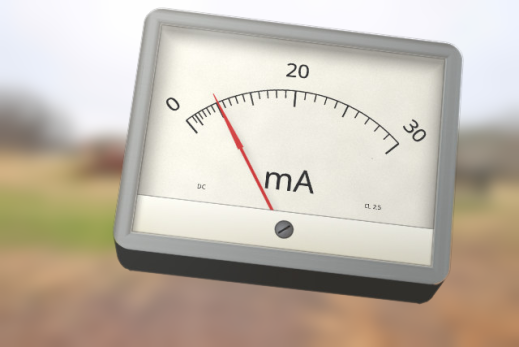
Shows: 10 mA
